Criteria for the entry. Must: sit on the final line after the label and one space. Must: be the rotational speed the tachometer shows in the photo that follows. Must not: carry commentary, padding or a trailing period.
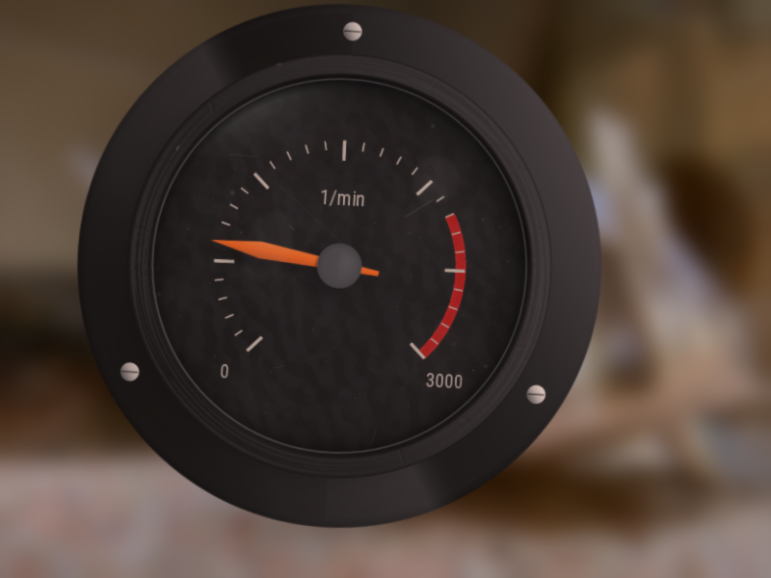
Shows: 600 rpm
